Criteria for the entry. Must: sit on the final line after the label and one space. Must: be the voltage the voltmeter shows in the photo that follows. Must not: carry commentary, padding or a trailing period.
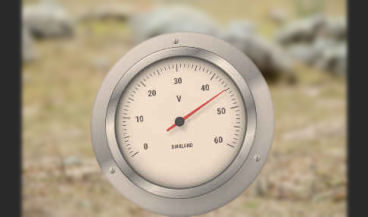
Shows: 45 V
